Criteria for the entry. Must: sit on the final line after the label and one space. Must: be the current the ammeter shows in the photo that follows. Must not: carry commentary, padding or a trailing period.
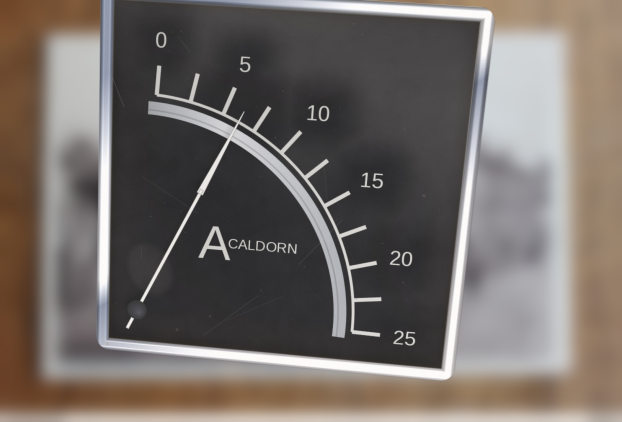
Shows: 6.25 A
